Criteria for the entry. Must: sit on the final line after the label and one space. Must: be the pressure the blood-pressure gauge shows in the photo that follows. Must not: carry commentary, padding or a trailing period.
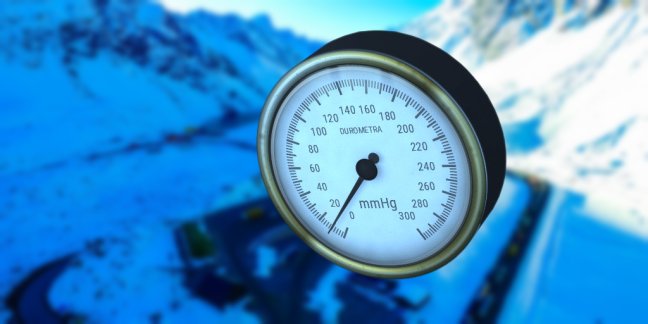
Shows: 10 mmHg
